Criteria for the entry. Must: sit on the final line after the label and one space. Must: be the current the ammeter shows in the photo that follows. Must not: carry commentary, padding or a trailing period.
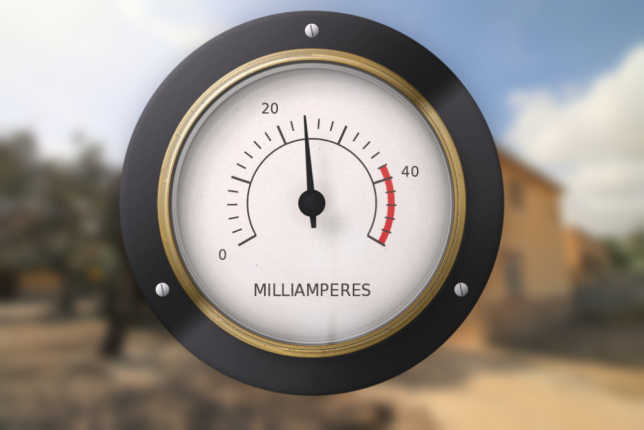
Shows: 24 mA
